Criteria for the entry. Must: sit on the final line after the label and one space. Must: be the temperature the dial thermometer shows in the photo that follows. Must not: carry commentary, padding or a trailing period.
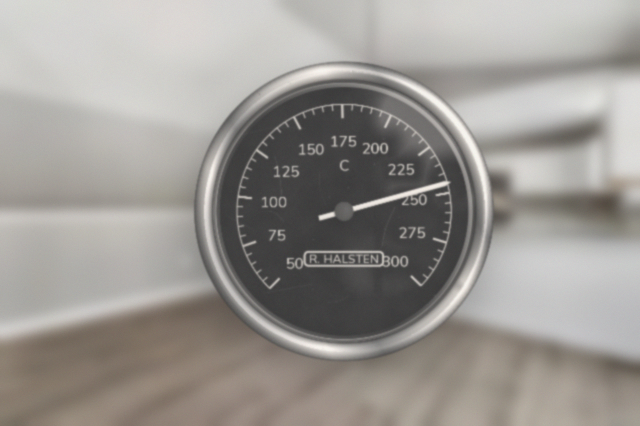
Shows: 245 °C
